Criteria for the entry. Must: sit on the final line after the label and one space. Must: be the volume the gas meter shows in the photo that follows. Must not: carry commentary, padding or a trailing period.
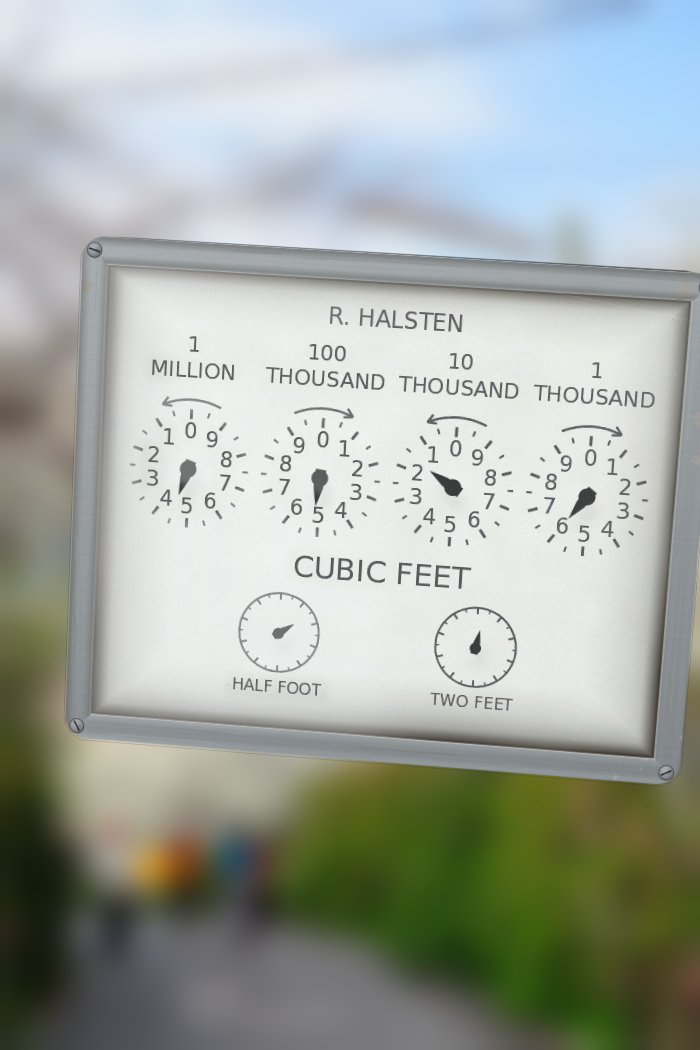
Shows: 451600 ft³
